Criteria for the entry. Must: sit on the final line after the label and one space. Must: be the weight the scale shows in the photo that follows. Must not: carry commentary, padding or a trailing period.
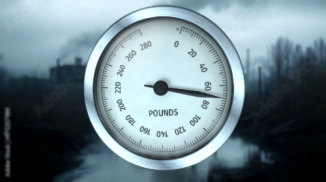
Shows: 70 lb
